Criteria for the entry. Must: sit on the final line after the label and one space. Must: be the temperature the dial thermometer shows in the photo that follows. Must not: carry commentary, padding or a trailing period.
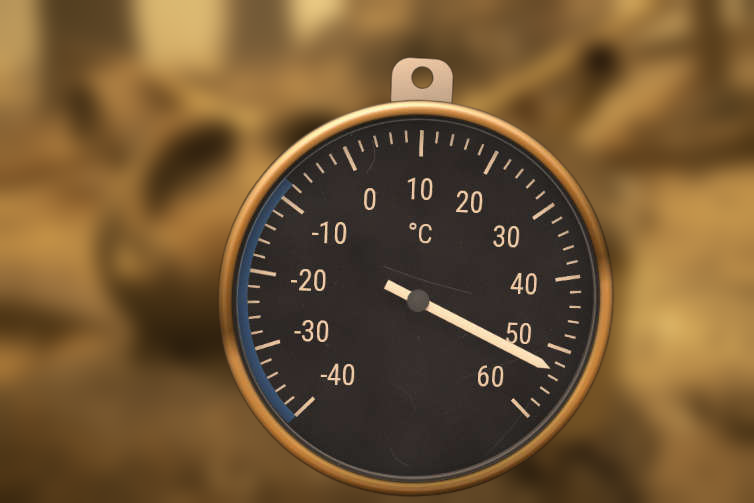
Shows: 53 °C
